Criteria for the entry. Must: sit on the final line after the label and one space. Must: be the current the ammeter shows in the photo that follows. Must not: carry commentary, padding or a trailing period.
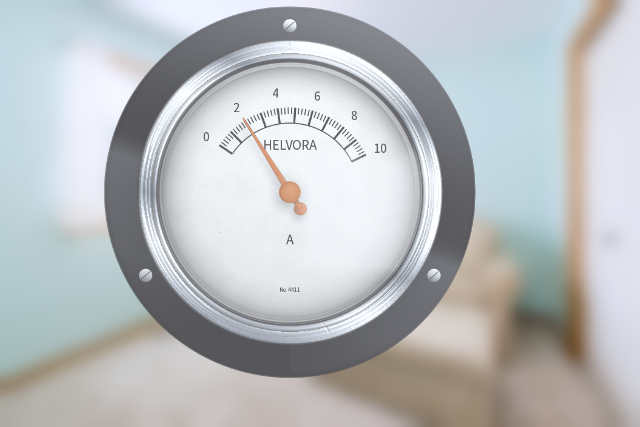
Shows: 2 A
